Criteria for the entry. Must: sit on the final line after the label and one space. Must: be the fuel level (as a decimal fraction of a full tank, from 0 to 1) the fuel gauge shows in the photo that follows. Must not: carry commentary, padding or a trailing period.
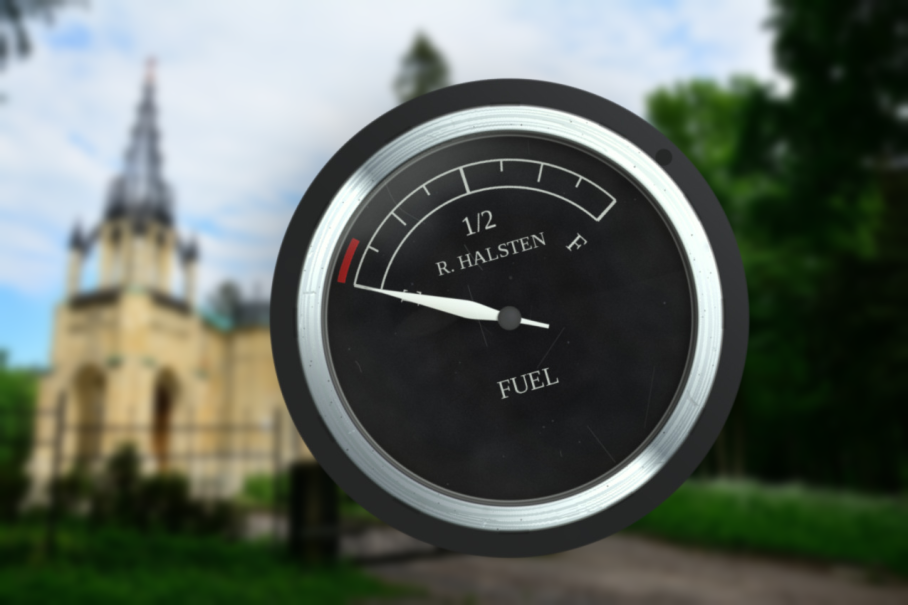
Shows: 0
